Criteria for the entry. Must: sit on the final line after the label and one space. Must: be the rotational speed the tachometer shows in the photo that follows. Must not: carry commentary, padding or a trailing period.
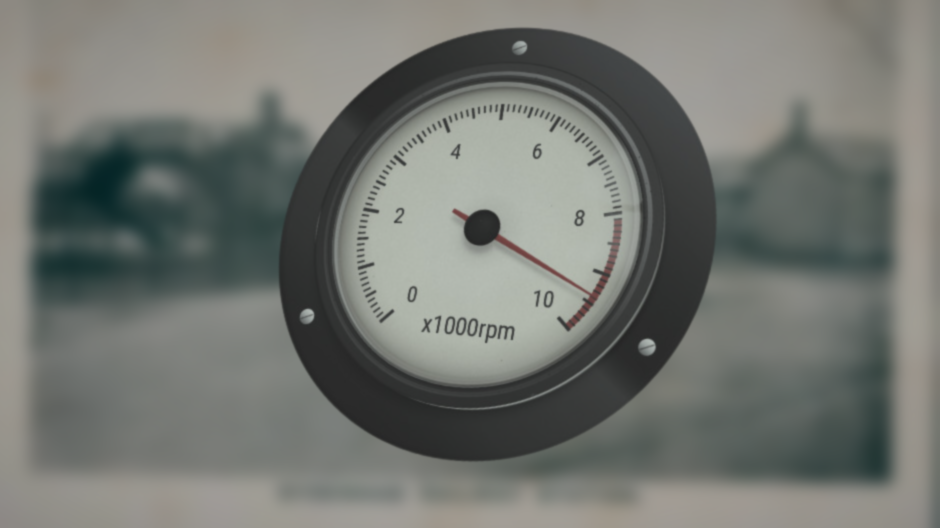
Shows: 9400 rpm
